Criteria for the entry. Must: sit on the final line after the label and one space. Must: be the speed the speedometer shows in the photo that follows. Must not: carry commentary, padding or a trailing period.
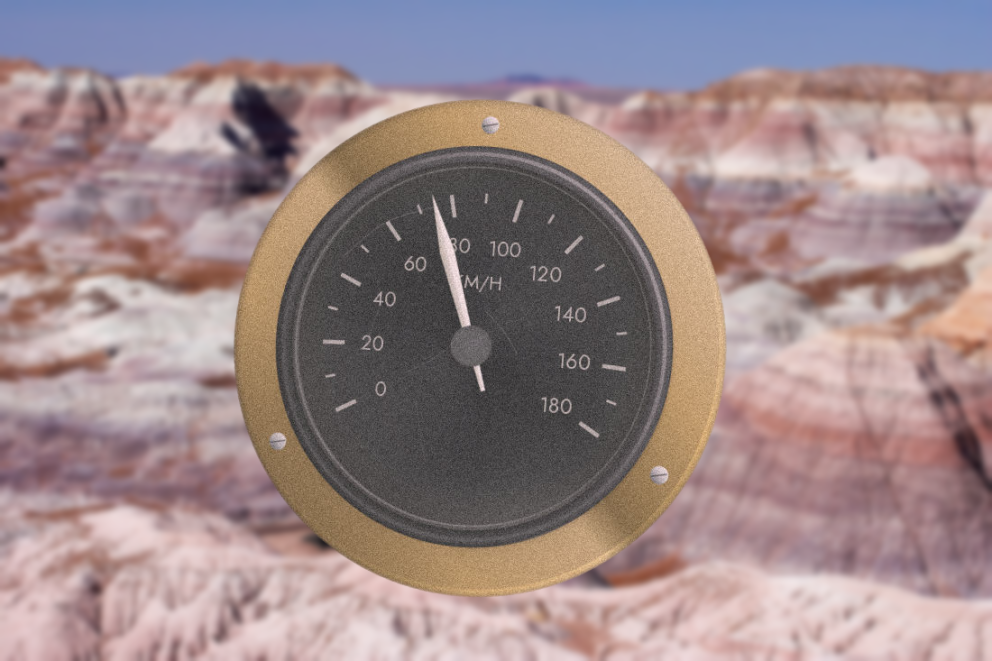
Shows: 75 km/h
